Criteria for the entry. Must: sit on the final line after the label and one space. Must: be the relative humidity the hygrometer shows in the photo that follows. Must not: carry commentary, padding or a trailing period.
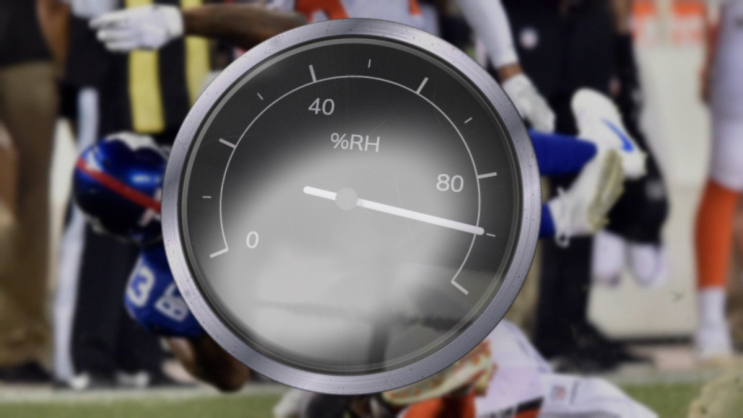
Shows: 90 %
